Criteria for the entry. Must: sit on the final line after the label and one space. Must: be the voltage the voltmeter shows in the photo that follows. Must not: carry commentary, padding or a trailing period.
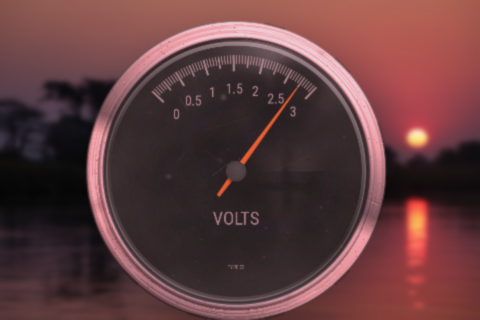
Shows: 2.75 V
